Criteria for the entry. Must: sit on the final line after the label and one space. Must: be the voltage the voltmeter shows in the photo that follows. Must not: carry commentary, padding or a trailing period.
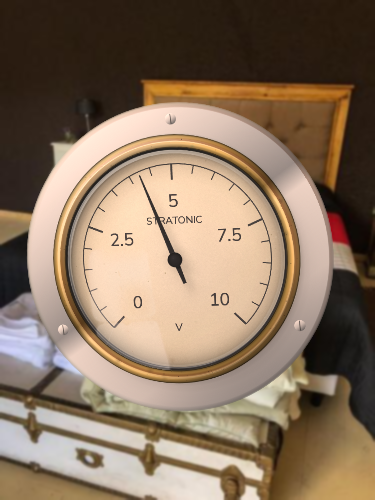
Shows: 4.25 V
